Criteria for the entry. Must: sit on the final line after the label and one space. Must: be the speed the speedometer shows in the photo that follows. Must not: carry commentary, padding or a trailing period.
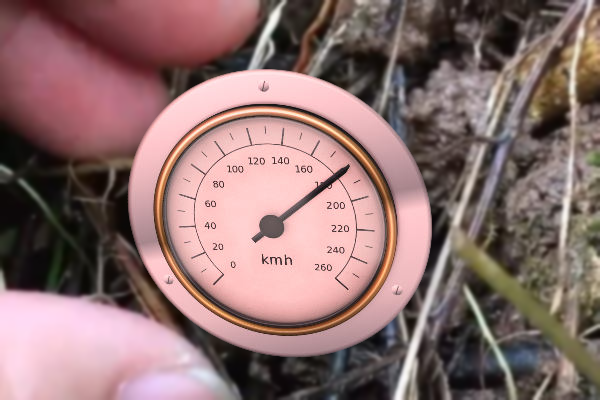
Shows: 180 km/h
